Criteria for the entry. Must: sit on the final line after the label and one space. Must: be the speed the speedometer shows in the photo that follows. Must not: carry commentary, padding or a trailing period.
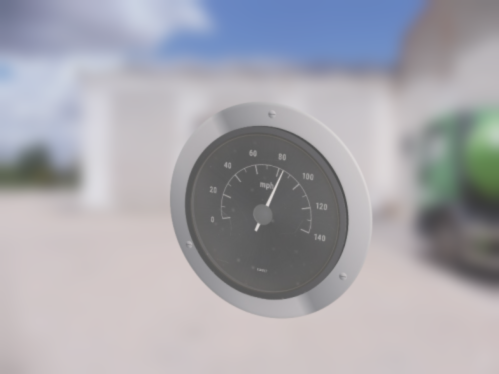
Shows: 85 mph
